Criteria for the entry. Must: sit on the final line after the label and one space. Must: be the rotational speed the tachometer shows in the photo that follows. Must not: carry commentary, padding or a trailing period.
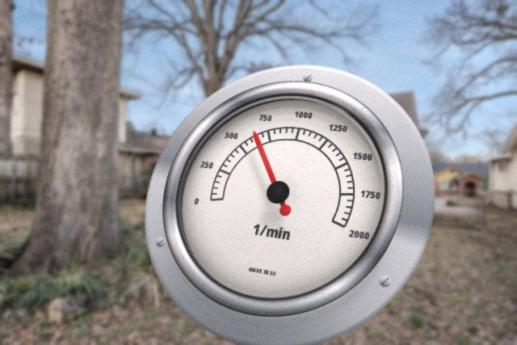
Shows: 650 rpm
